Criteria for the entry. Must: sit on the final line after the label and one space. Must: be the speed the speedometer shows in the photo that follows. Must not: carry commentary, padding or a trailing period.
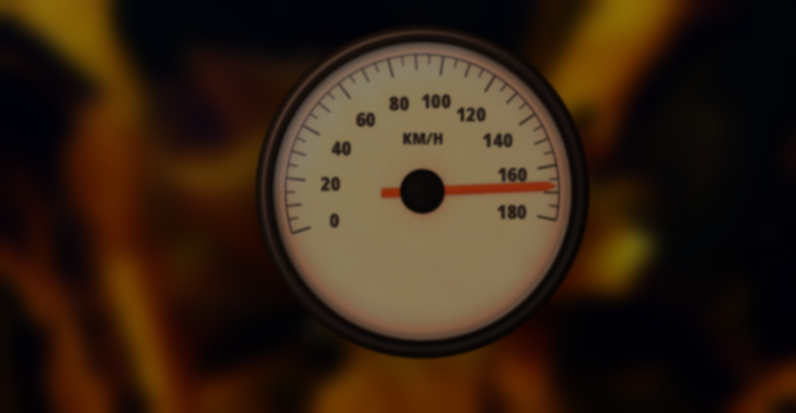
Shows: 167.5 km/h
